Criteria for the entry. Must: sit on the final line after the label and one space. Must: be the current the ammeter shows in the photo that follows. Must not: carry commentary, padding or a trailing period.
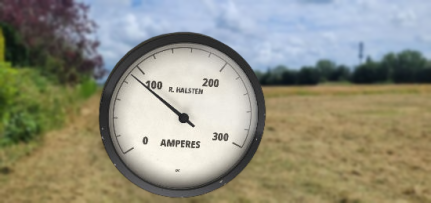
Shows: 90 A
